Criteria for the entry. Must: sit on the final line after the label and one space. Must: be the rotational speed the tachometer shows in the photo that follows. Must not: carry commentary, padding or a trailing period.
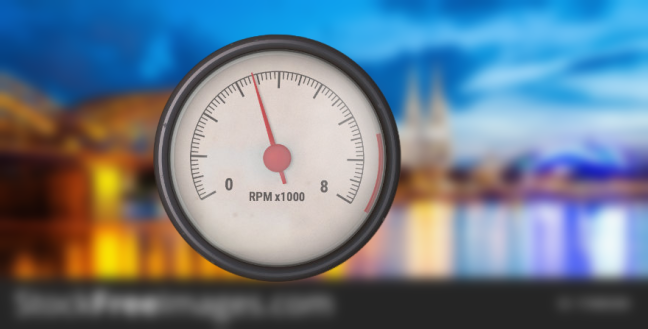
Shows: 3400 rpm
